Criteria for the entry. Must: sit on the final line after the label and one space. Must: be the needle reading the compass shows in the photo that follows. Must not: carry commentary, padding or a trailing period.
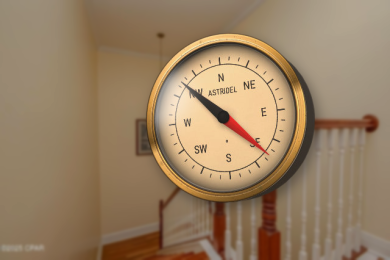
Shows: 135 °
